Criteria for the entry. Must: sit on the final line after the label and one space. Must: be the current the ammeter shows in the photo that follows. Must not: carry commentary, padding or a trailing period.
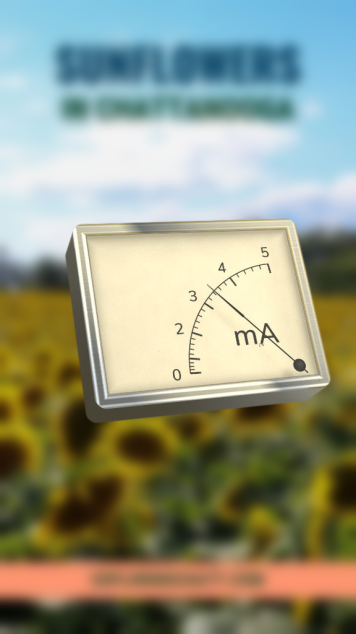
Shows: 3.4 mA
